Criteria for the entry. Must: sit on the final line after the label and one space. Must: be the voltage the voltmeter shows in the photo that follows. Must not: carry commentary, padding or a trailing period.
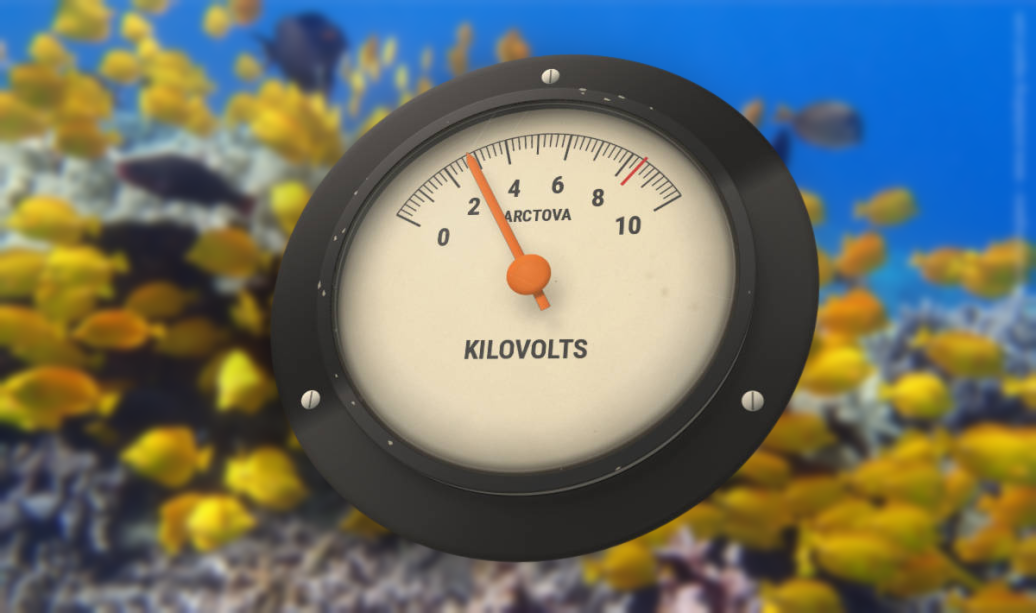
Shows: 2.8 kV
